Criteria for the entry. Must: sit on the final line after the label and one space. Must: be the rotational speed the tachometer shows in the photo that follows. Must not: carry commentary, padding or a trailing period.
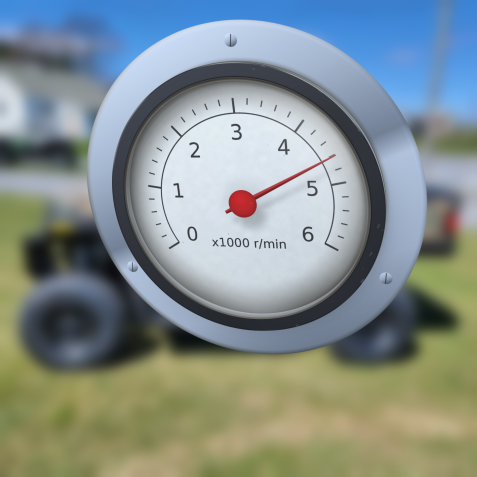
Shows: 4600 rpm
